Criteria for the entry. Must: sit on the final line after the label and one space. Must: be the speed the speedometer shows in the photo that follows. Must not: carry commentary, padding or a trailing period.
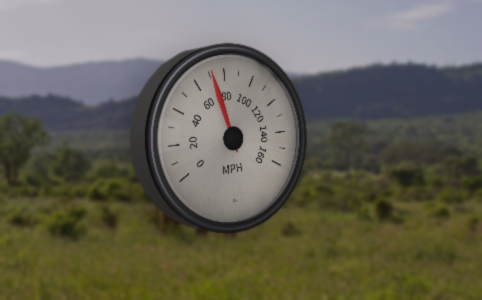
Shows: 70 mph
